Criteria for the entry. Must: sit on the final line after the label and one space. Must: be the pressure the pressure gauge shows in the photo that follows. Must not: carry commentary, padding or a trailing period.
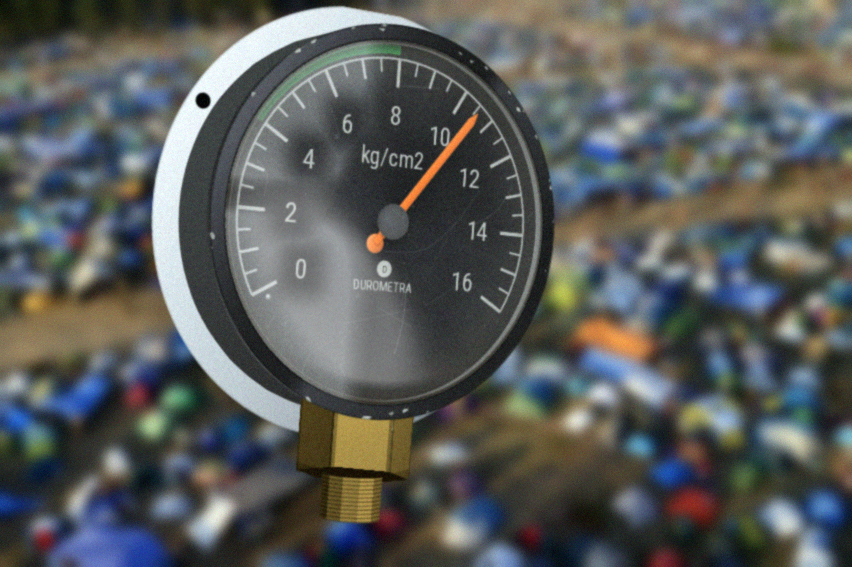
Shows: 10.5 kg/cm²
